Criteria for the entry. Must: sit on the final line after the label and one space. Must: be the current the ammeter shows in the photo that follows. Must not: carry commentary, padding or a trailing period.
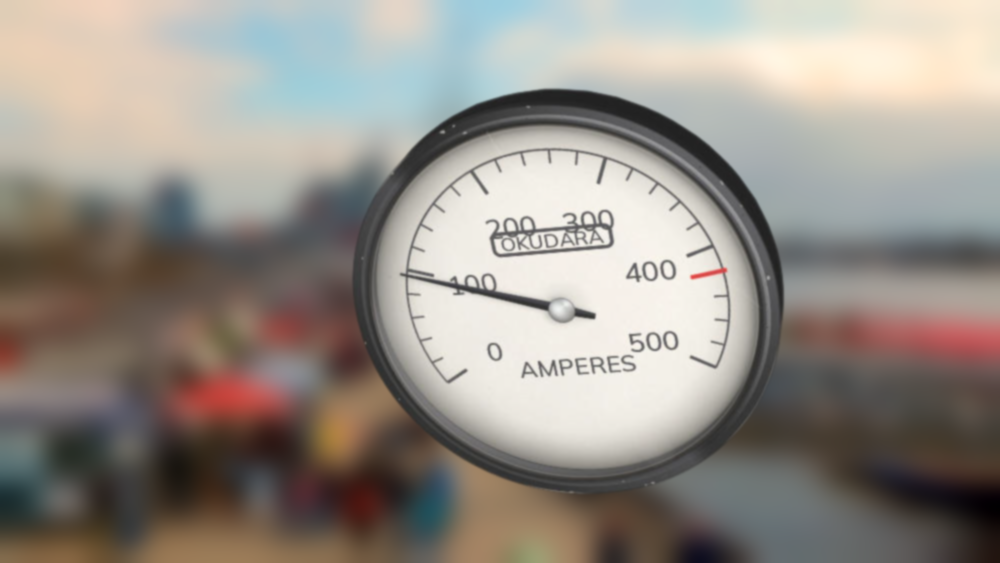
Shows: 100 A
